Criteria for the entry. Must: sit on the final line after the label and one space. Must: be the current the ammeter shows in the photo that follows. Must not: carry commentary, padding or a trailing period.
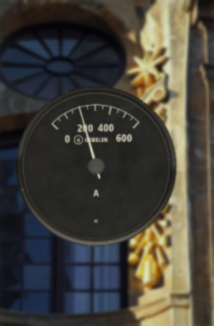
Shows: 200 A
